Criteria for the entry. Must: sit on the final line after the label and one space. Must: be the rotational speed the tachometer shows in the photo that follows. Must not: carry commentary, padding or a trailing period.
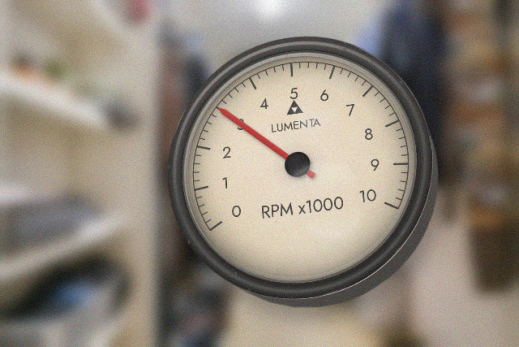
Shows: 3000 rpm
